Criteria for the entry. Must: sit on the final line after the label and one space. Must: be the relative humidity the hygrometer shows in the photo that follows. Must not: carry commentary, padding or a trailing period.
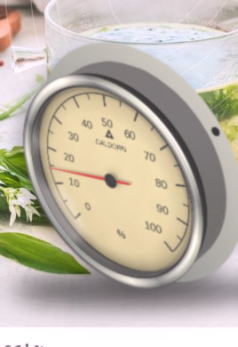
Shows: 15 %
